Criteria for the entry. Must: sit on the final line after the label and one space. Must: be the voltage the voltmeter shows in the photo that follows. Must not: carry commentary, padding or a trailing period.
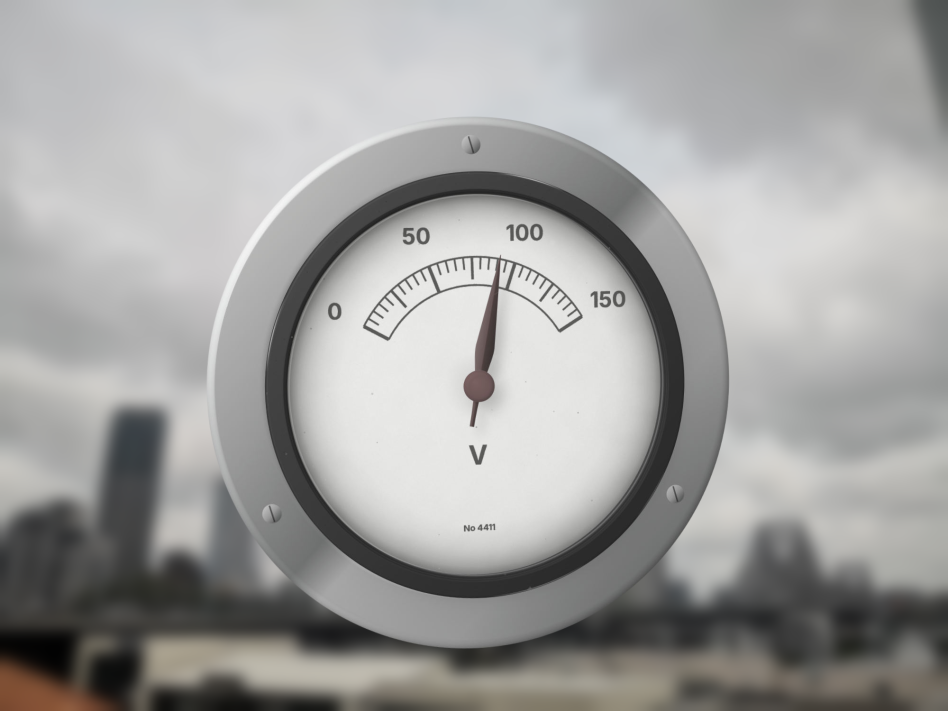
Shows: 90 V
